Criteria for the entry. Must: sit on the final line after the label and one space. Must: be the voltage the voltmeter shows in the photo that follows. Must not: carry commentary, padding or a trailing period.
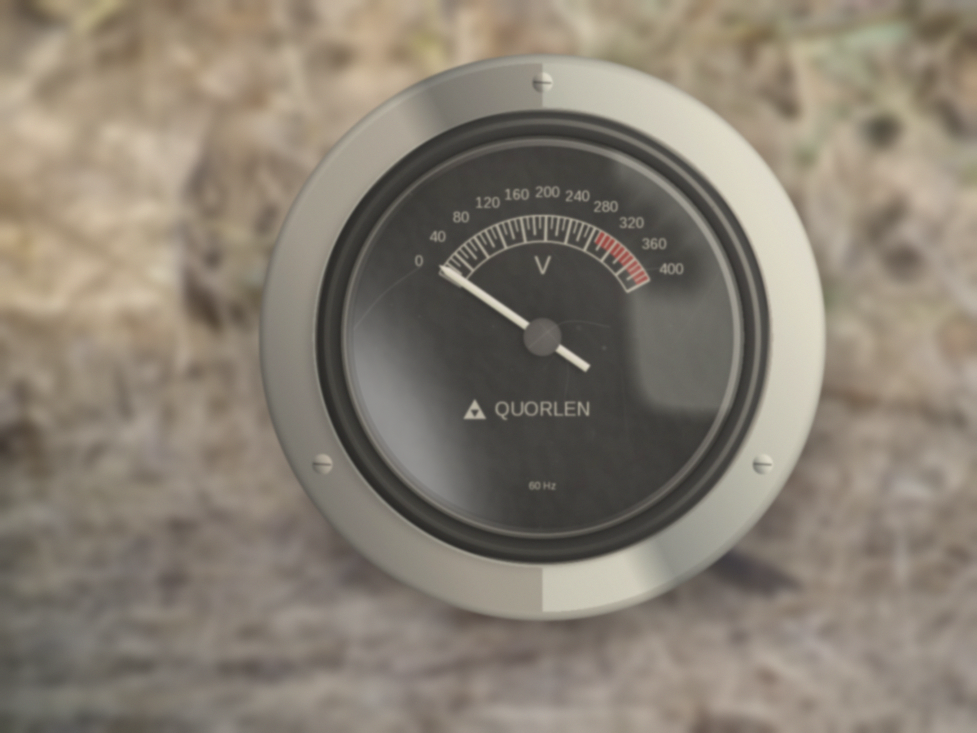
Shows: 10 V
